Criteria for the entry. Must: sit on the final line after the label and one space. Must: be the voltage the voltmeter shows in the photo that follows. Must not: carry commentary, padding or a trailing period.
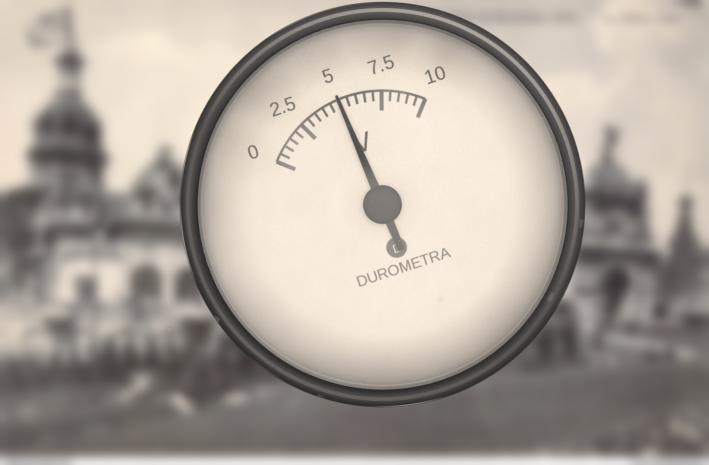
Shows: 5 V
